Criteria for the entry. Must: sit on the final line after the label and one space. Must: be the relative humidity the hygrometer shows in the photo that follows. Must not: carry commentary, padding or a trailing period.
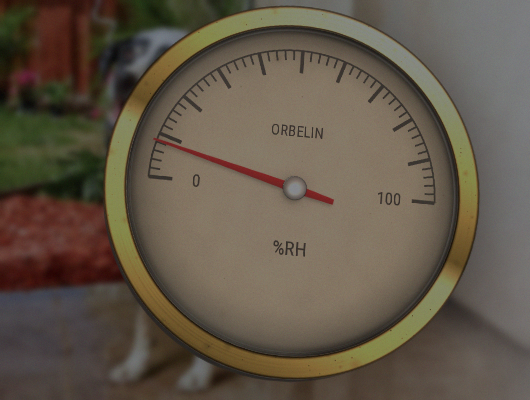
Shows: 8 %
